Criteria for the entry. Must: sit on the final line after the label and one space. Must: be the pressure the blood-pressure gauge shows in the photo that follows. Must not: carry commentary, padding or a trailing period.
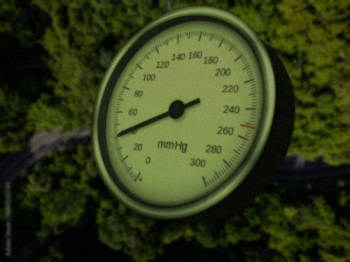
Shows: 40 mmHg
